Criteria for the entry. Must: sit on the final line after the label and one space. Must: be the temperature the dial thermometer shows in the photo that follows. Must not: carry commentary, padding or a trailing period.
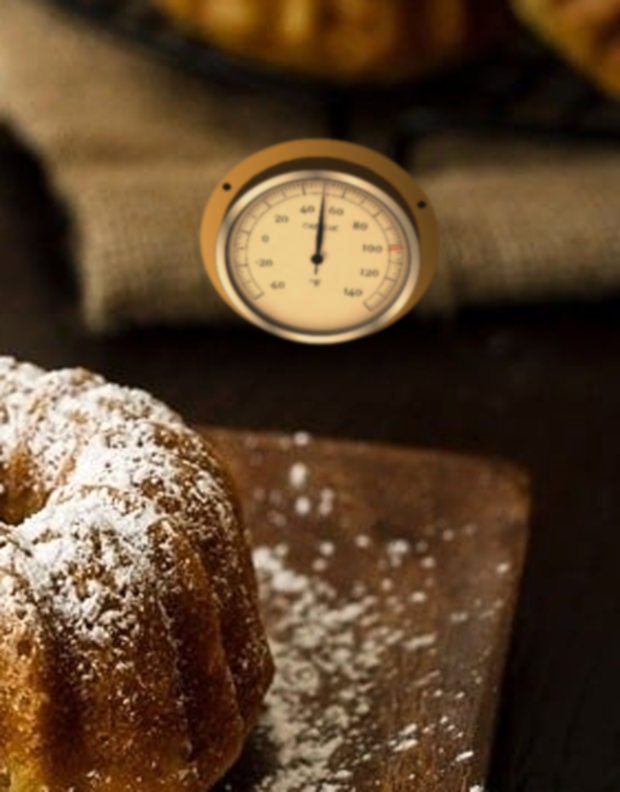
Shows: 50 °F
